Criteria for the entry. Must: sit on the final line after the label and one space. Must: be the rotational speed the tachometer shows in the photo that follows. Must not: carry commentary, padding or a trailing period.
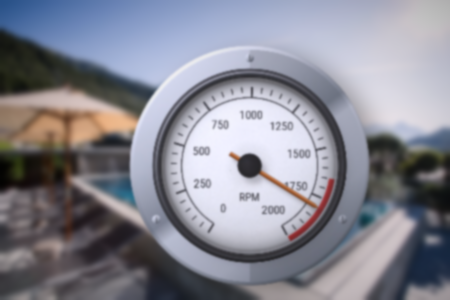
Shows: 1800 rpm
